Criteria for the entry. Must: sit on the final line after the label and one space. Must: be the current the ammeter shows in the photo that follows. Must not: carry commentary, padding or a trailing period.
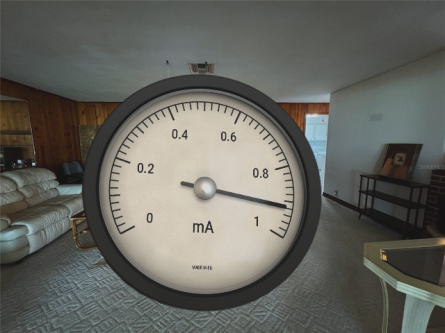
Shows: 0.92 mA
